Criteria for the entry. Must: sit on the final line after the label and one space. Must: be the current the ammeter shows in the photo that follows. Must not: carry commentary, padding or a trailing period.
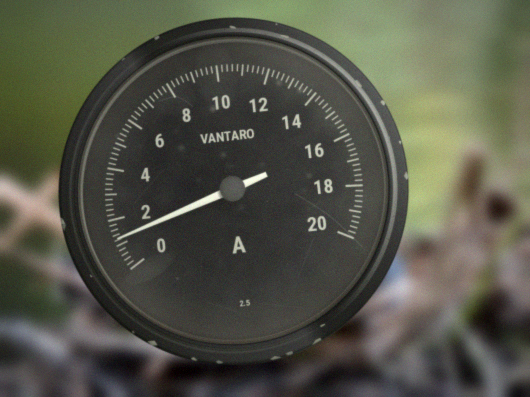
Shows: 1.2 A
